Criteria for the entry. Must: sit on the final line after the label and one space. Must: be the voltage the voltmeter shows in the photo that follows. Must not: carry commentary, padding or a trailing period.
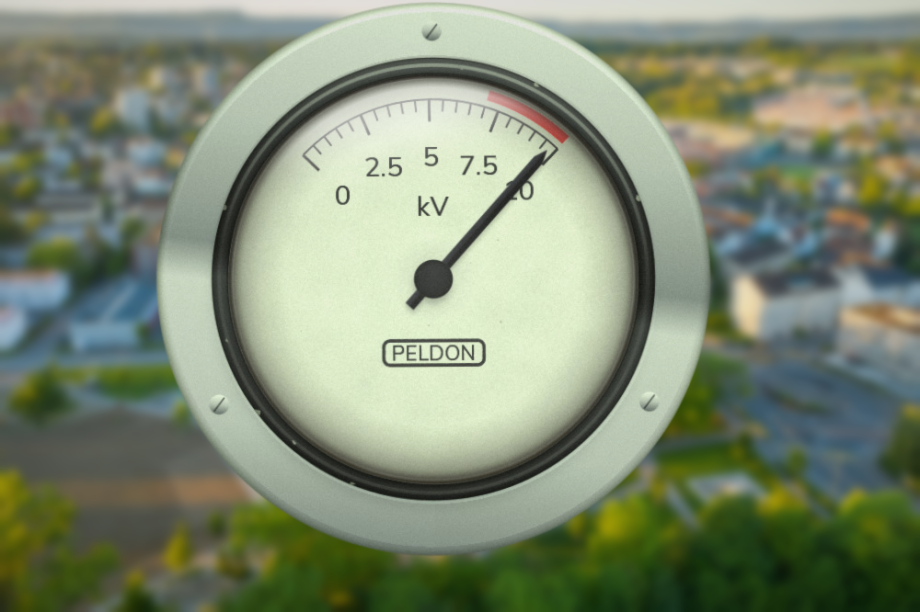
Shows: 9.75 kV
